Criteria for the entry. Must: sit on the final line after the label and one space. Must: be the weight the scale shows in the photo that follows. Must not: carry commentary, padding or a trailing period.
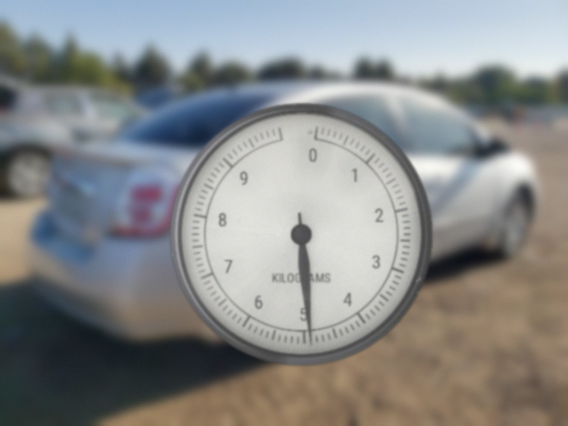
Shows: 4.9 kg
